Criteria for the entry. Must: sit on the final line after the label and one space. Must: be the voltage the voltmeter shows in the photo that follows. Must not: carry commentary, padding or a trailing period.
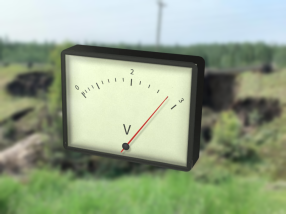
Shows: 2.8 V
